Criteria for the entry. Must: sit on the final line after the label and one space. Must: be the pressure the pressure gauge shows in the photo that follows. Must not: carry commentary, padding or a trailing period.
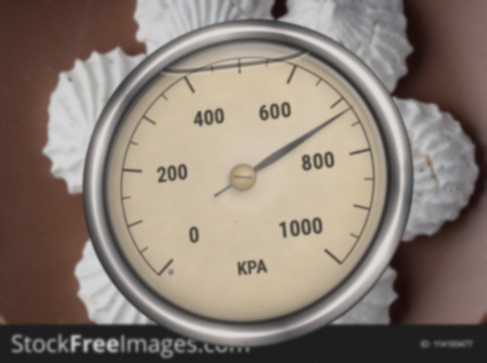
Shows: 725 kPa
